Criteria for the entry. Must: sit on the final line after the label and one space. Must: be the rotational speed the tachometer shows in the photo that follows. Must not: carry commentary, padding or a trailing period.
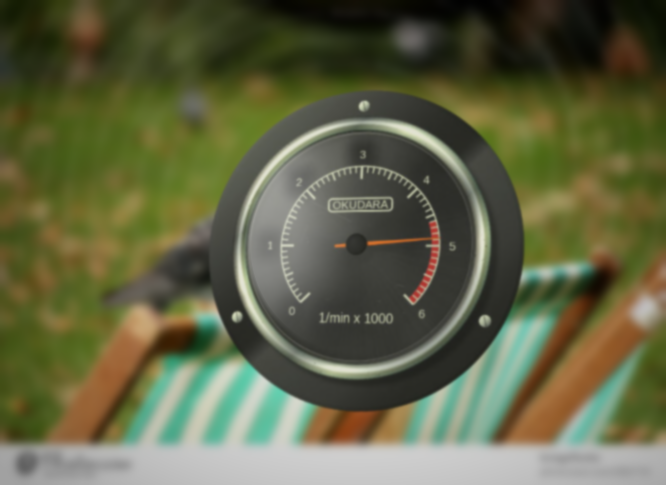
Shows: 4900 rpm
